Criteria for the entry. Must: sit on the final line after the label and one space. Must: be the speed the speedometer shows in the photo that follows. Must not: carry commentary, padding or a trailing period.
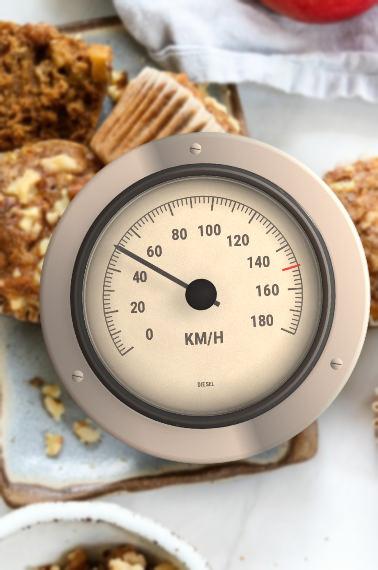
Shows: 50 km/h
